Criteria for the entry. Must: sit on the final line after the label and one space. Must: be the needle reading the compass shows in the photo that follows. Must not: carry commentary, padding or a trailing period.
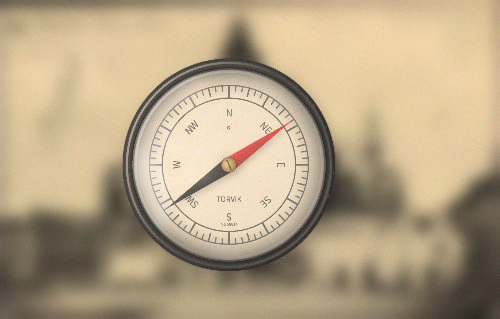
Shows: 55 °
